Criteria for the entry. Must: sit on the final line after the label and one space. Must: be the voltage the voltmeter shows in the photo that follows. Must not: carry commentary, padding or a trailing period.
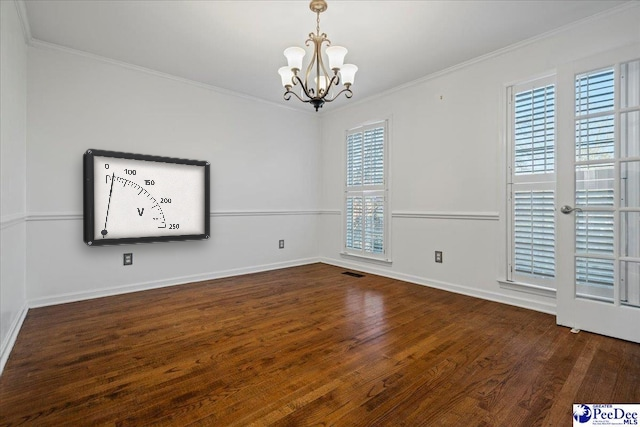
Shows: 50 V
